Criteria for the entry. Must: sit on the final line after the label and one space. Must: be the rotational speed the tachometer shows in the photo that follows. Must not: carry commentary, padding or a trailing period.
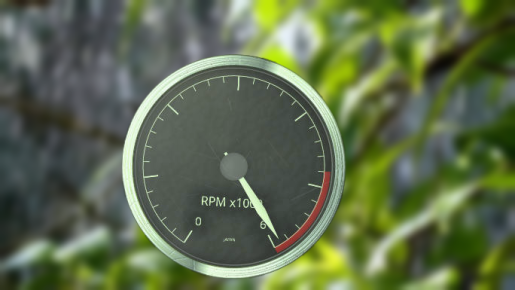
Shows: 5900 rpm
